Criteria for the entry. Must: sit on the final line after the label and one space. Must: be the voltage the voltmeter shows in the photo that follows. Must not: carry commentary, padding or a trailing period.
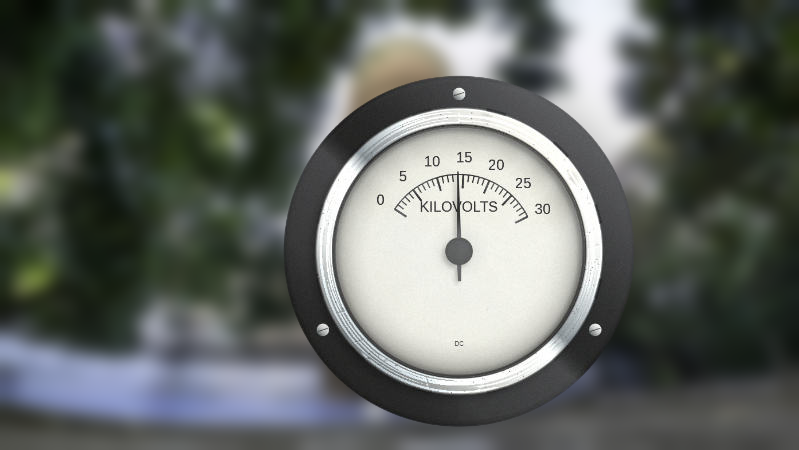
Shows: 14 kV
